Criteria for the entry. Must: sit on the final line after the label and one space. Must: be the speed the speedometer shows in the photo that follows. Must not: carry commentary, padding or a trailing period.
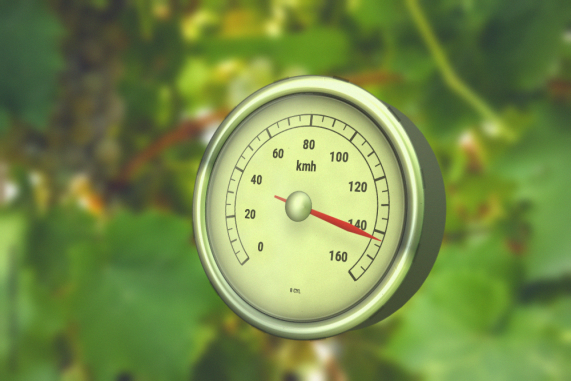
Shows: 142.5 km/h
